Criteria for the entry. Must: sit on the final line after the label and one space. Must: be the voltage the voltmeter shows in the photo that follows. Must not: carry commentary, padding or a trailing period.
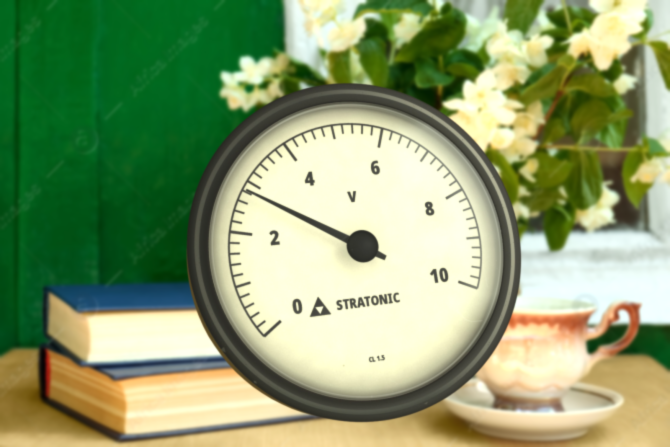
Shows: 2.8 V
